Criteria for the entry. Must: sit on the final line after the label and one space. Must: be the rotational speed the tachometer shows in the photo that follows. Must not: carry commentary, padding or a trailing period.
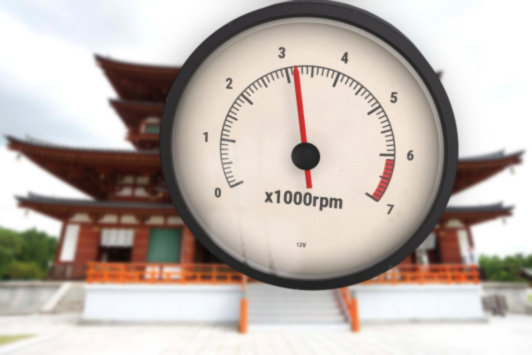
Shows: 3200 rpm
